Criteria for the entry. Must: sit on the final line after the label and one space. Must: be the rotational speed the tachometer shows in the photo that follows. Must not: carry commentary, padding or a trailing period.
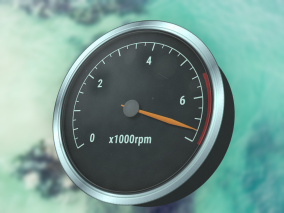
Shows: 6750 rpm
